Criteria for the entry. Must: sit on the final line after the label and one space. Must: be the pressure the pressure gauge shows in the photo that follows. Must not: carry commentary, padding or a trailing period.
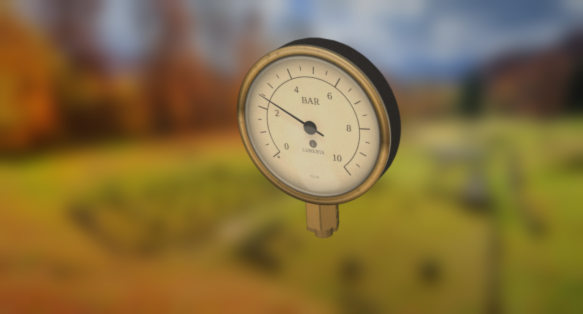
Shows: 2.5 bar
